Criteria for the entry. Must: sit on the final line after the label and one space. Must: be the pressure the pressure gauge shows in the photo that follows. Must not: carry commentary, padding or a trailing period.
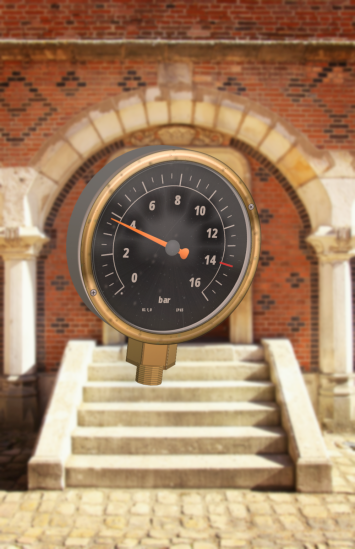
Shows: 3.75 bar
